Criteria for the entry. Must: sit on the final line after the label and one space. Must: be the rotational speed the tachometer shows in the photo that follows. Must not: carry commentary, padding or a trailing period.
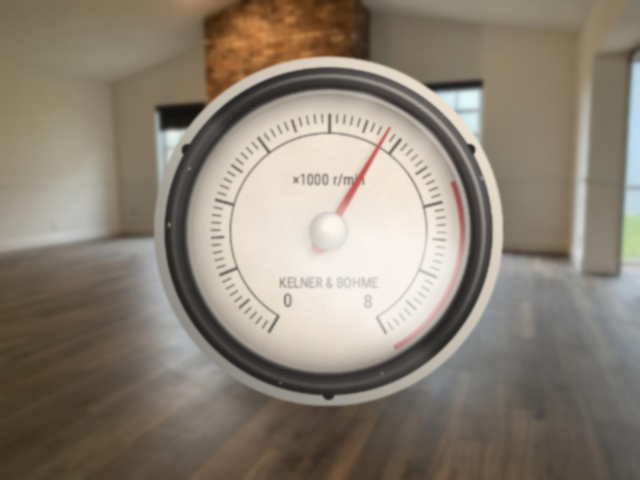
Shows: 4800 rpm
